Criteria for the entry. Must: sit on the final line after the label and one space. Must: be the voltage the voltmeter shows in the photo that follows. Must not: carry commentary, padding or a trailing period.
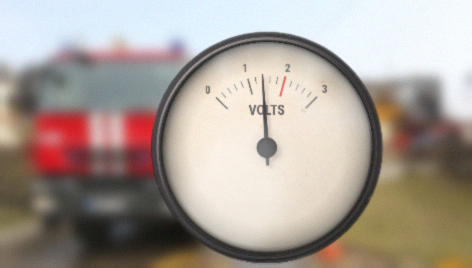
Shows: 1.4 V
